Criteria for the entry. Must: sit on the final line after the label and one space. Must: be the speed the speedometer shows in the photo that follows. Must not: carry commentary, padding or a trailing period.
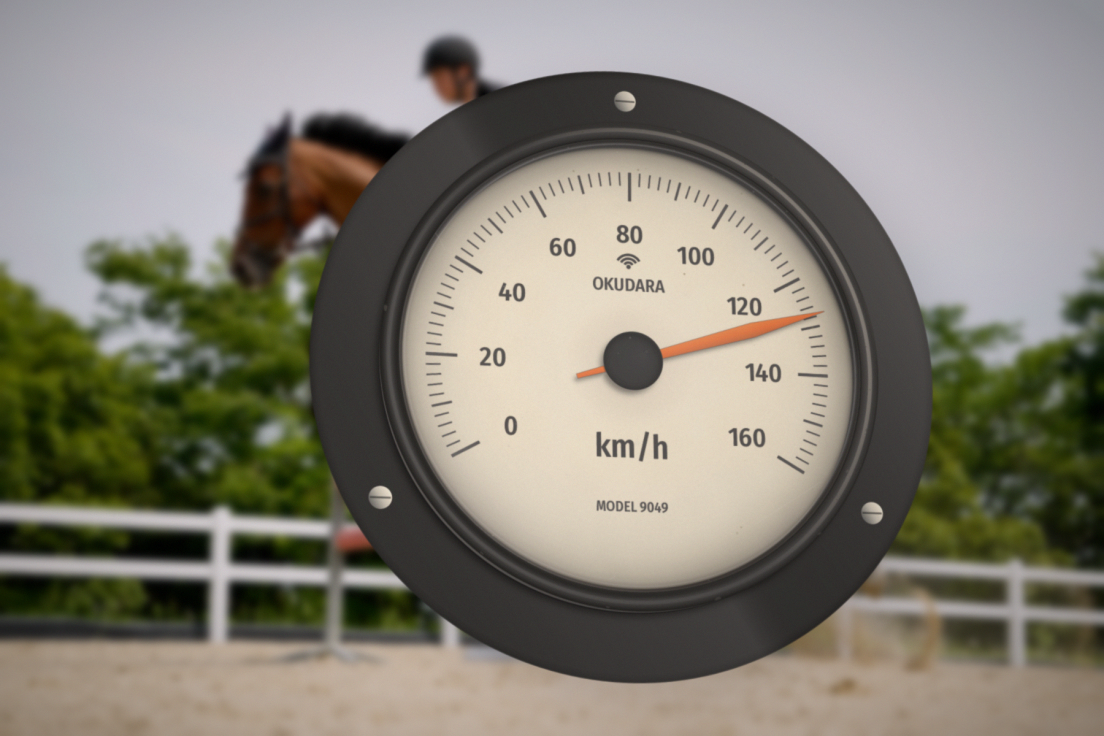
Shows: 128 km/h
